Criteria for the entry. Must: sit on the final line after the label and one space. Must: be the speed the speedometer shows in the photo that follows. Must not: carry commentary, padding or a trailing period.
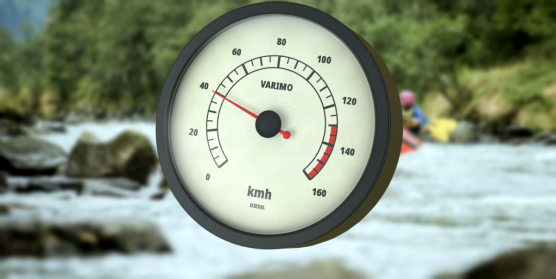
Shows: 40 km/h
